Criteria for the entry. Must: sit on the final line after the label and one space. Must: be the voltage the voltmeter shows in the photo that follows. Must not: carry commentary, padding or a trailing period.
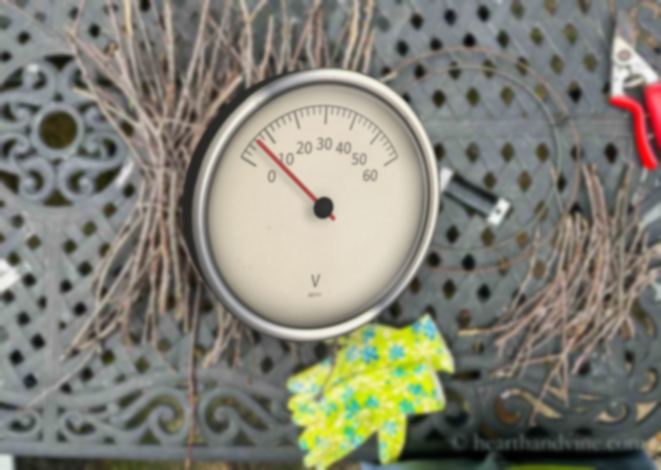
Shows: 6 V
